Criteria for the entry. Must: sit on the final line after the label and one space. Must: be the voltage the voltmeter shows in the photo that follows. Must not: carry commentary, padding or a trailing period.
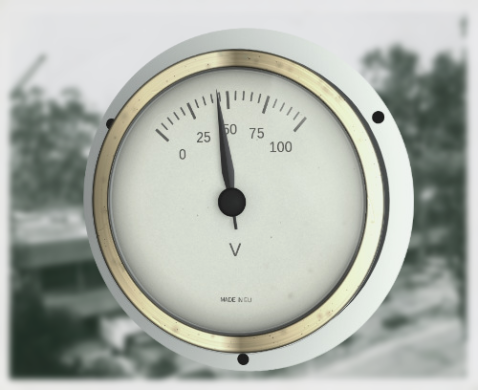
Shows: 45 V
